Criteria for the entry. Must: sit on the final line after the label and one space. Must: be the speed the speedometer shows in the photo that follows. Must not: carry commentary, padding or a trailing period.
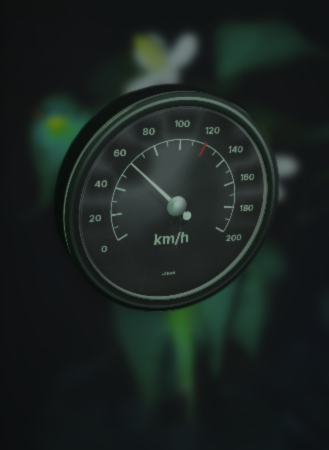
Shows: 60 km/h
